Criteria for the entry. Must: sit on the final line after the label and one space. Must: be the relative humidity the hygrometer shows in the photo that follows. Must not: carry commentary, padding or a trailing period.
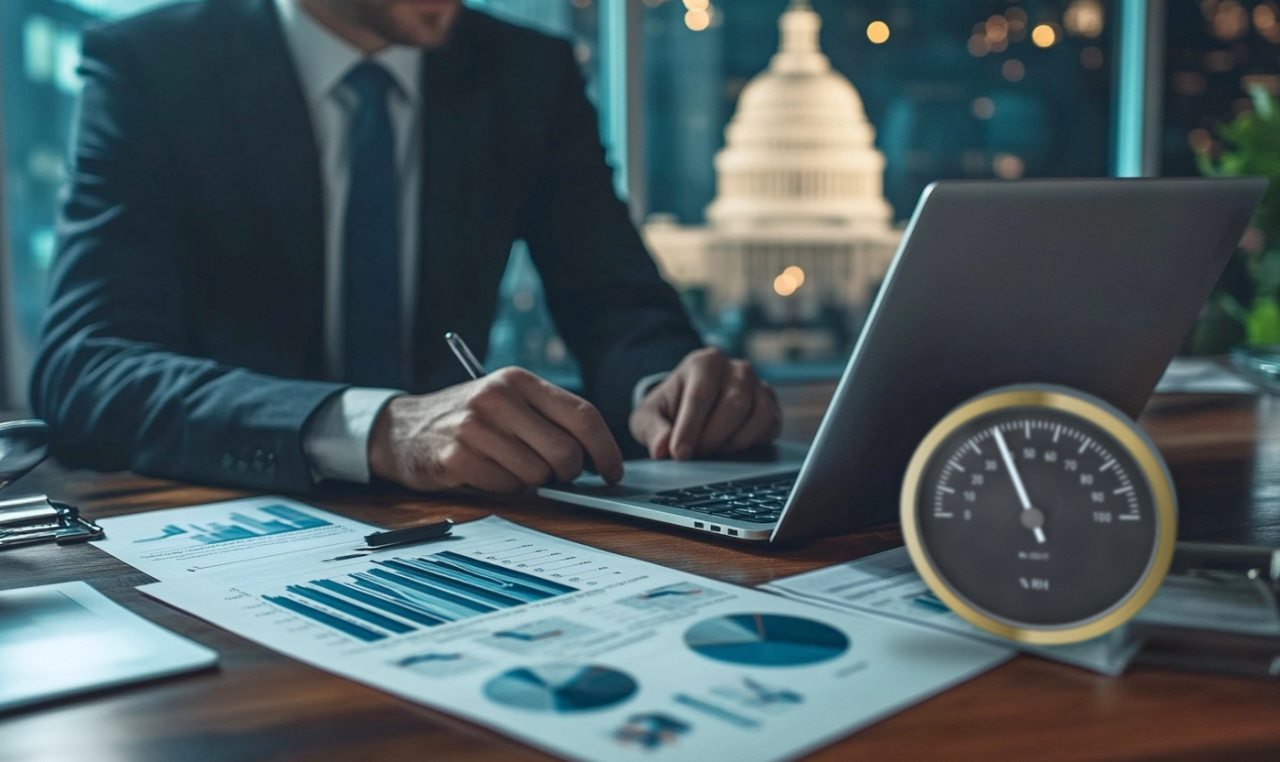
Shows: 40 %
